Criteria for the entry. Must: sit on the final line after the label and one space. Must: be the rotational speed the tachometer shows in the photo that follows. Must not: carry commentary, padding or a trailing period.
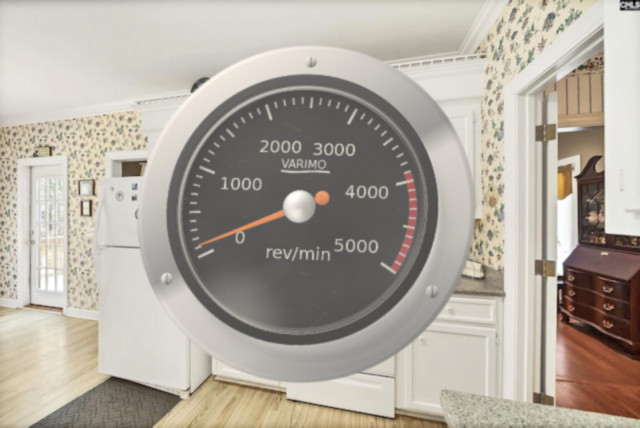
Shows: 100 rpm
